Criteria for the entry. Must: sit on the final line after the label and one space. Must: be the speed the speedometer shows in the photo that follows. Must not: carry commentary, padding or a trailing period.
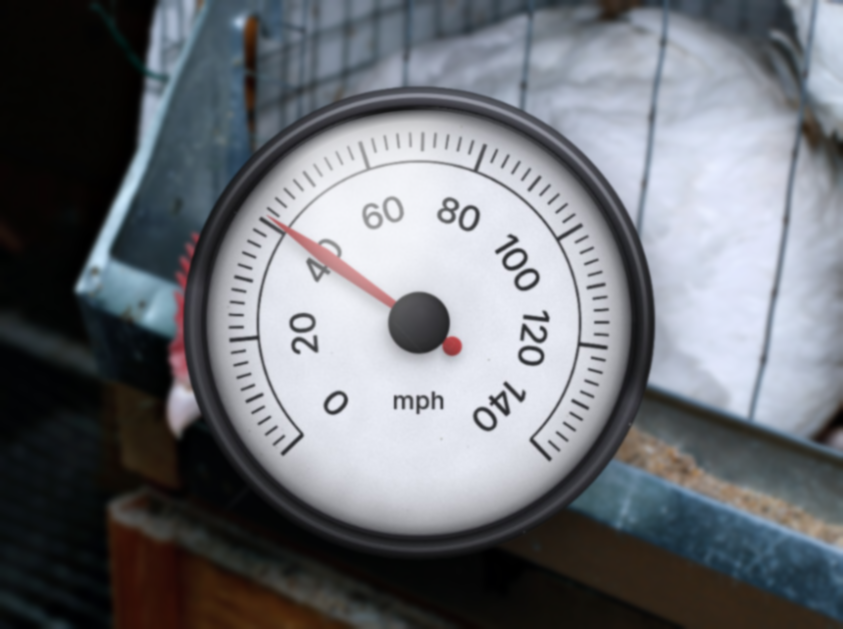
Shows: 41 mph
